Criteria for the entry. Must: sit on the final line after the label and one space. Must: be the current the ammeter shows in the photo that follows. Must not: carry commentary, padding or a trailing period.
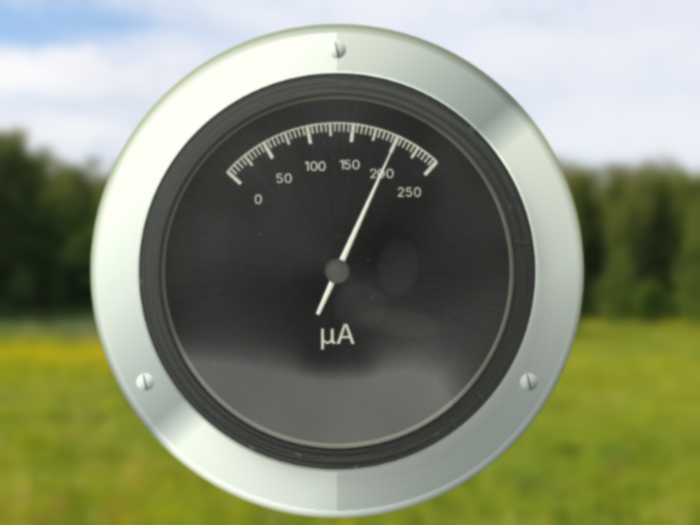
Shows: 200 µA
